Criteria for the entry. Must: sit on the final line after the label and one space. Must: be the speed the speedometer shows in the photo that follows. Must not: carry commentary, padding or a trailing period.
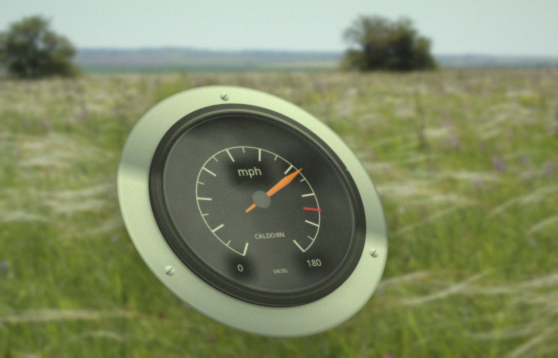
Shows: 125 mph
